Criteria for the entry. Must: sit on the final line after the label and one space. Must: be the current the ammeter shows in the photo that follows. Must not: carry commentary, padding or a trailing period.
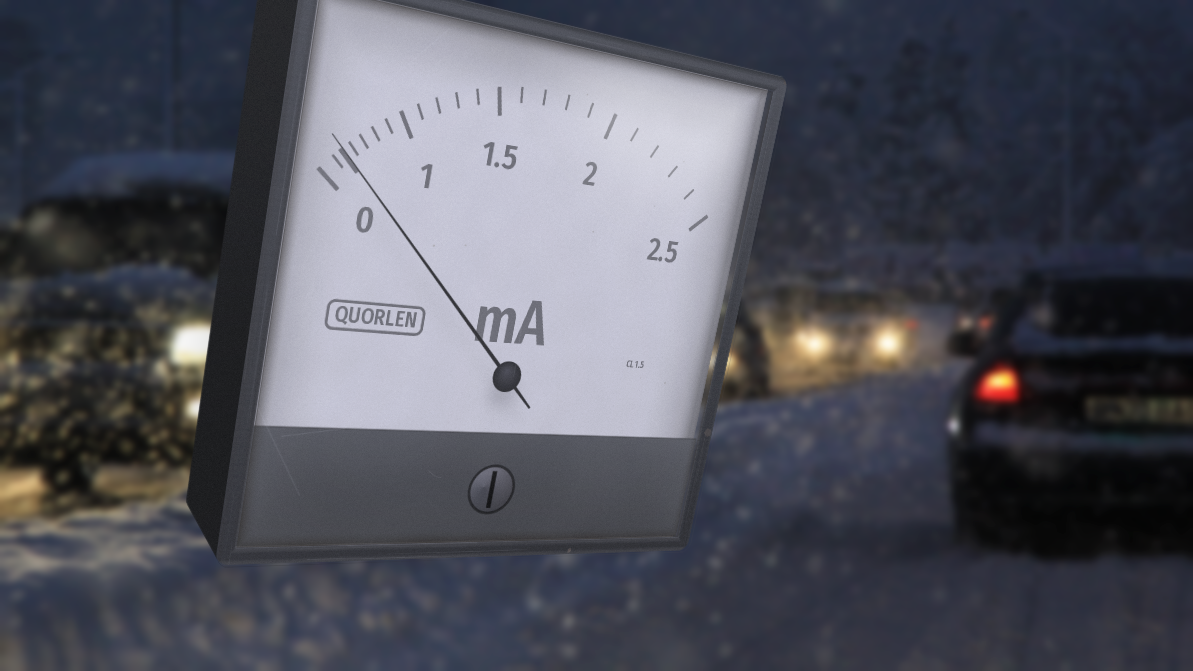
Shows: 0.5 mA
